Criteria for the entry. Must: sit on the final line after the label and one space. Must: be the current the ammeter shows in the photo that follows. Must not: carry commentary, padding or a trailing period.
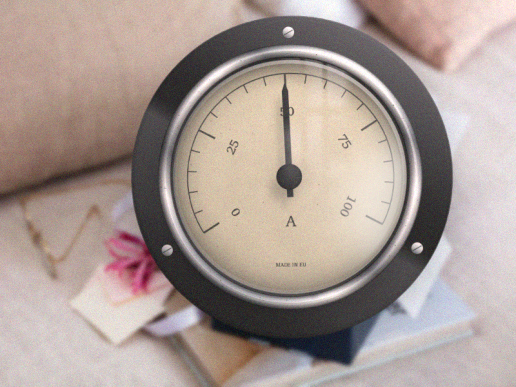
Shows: 50 A
